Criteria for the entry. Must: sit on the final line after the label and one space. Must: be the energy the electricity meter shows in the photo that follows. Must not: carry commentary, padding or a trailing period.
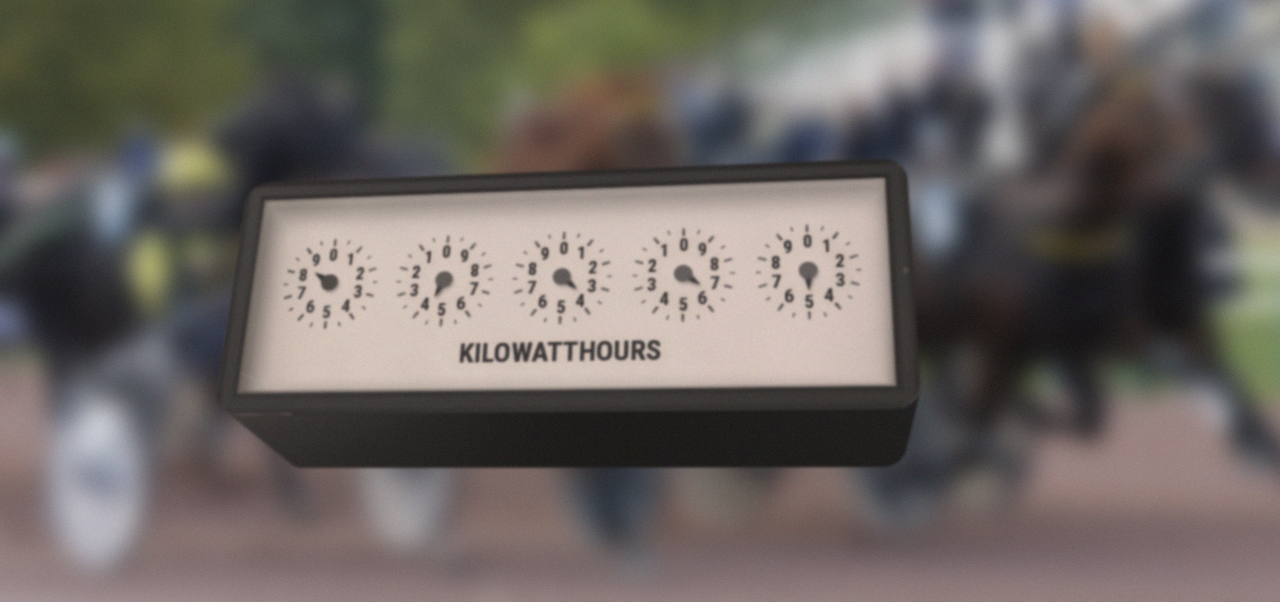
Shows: 84365 kWh
